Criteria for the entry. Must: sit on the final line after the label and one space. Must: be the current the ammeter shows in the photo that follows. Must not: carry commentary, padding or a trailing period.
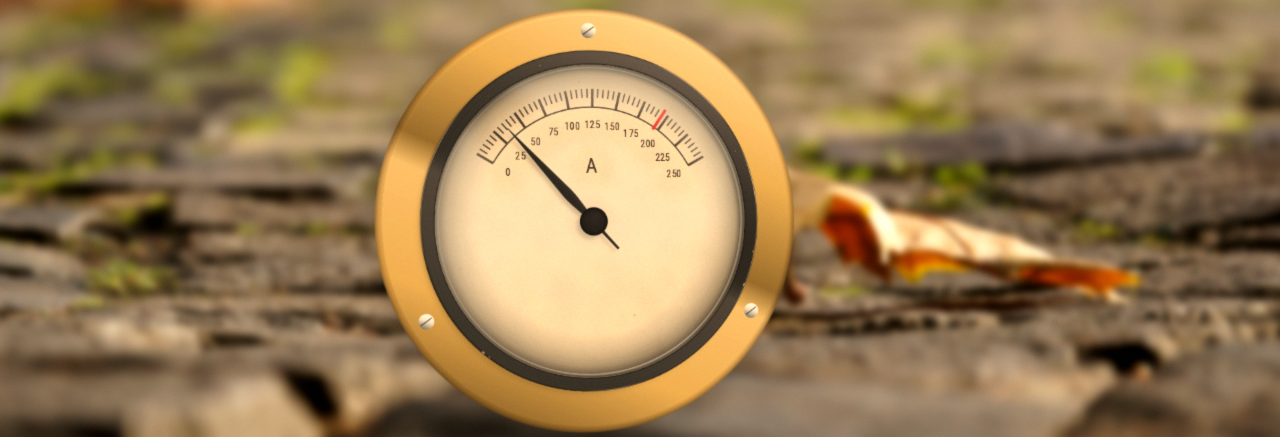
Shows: 35 A
